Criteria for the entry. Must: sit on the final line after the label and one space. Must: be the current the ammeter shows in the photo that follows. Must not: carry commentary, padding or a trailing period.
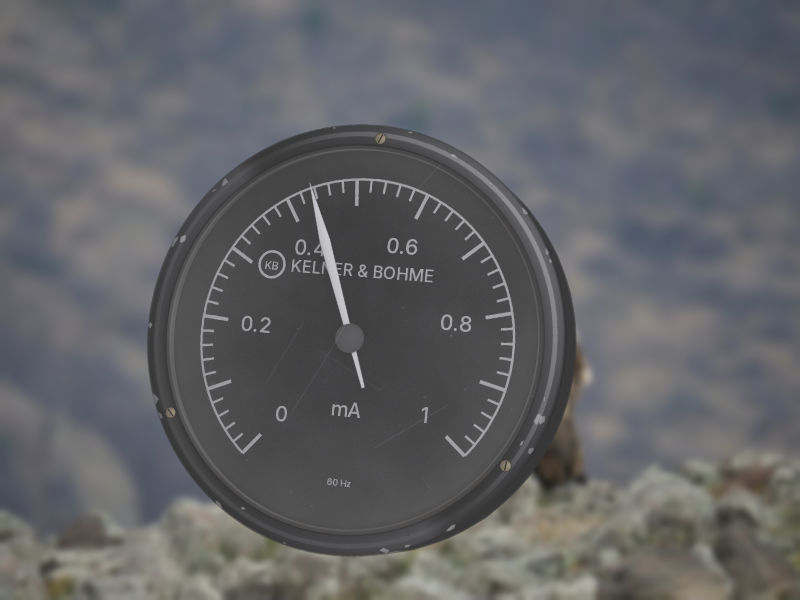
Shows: 0.44 mA
